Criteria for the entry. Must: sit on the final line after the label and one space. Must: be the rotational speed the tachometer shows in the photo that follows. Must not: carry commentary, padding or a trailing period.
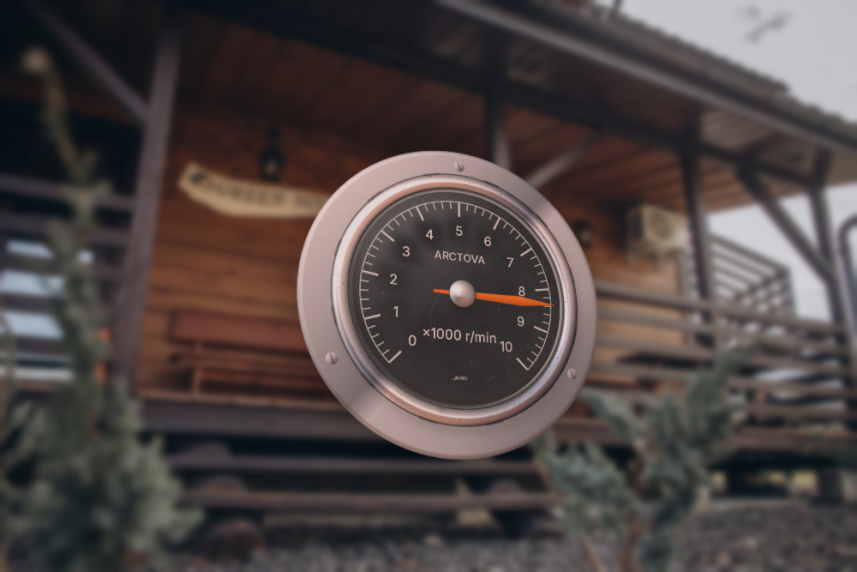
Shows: 8400 rpm
